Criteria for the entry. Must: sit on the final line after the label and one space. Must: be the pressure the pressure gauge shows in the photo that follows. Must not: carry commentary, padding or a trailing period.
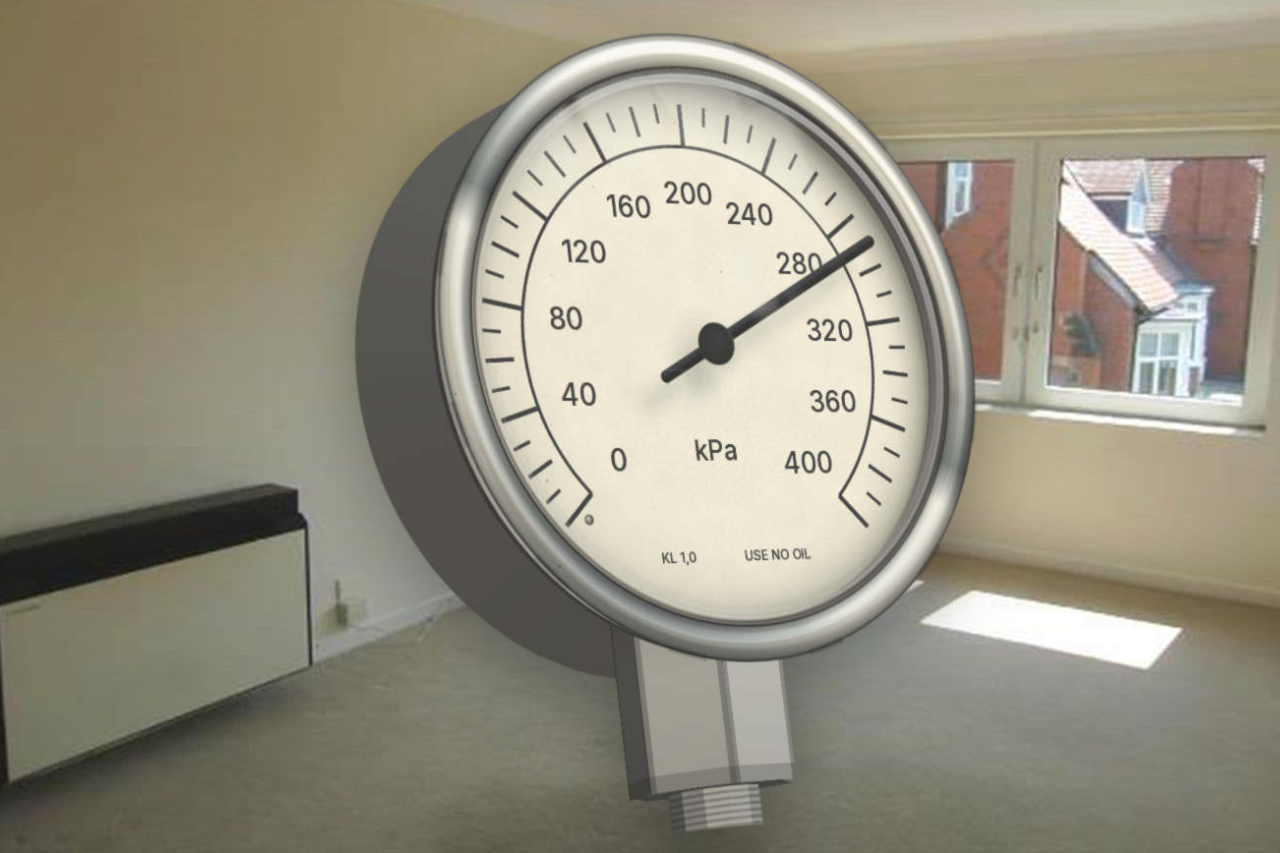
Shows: 290 kPa
